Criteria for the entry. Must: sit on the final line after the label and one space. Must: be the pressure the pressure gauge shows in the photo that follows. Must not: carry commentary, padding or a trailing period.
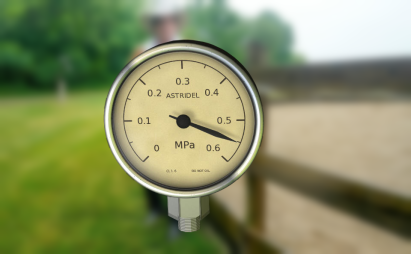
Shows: 0.55 MPa
